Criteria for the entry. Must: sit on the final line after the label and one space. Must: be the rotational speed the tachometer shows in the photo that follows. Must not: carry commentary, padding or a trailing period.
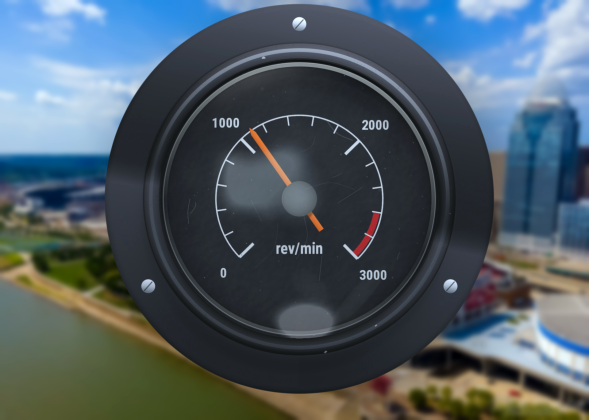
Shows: 1100 rpm
